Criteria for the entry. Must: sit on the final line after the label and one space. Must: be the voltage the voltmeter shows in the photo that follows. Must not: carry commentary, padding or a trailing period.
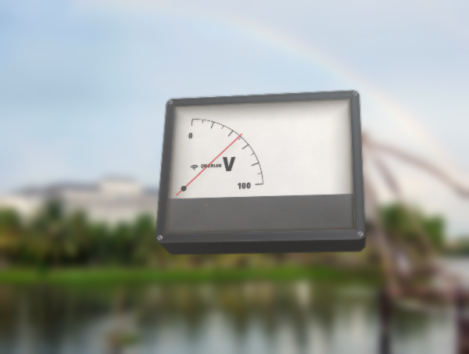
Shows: 50 V
